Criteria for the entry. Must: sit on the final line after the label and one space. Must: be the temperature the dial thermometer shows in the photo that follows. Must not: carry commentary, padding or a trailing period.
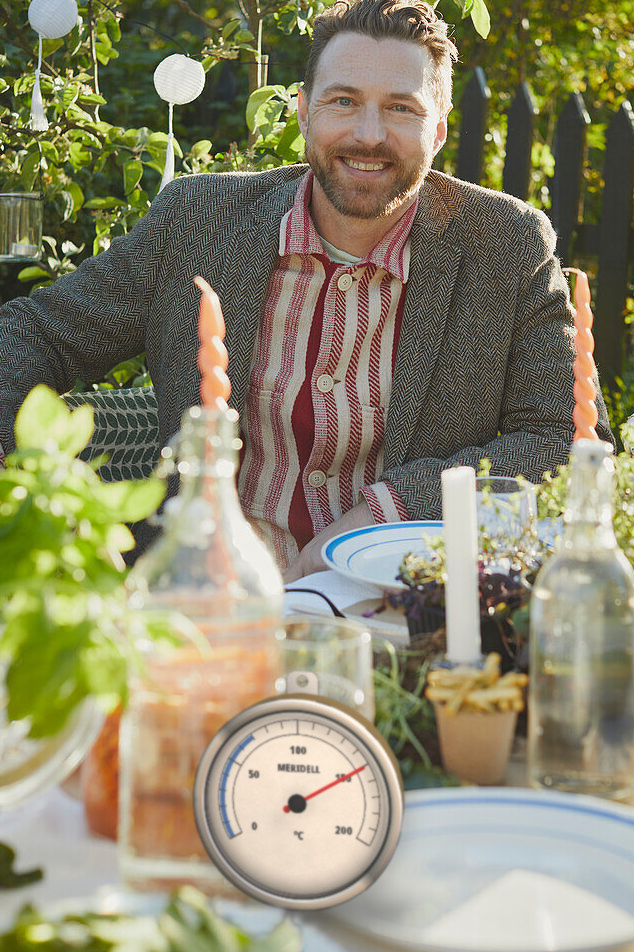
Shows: 150 °C
